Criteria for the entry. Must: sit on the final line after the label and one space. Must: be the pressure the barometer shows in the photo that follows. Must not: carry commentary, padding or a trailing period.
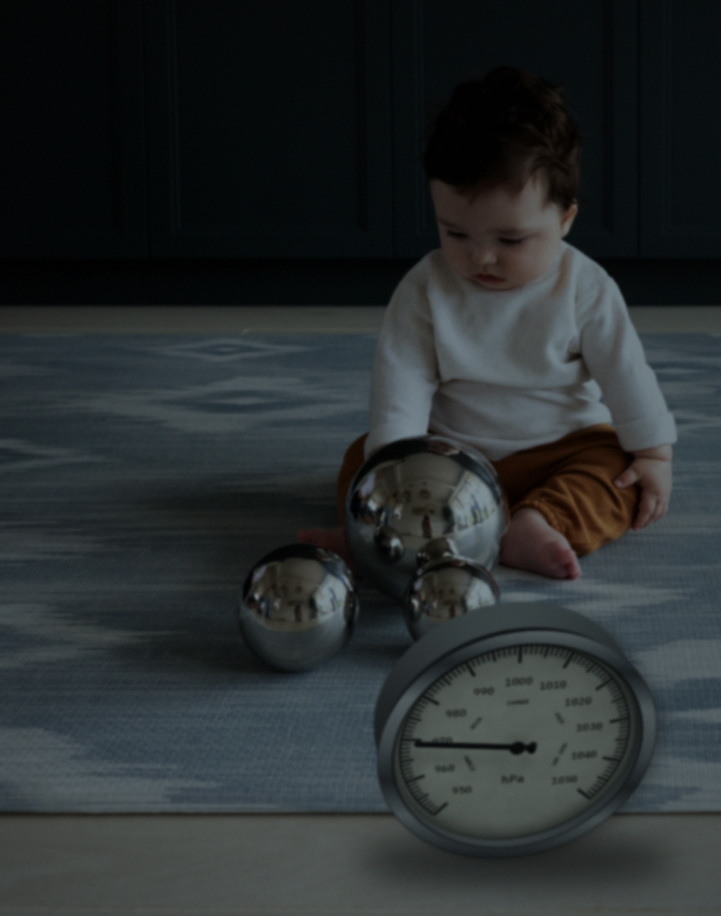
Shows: 970 hPa
